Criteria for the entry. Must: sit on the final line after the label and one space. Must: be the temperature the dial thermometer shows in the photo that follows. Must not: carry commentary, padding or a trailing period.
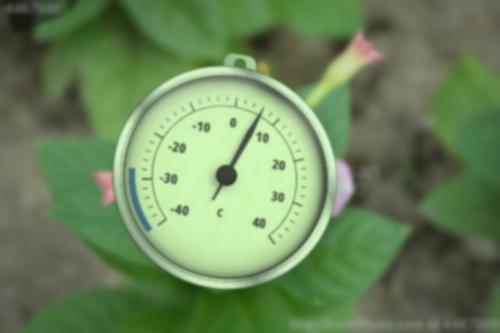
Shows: 6 °C
